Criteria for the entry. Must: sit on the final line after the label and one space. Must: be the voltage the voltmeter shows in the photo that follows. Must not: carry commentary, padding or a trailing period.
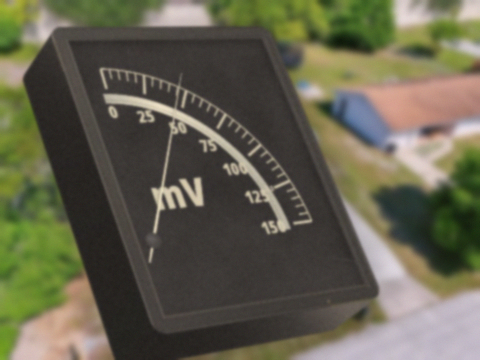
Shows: 45 mV
